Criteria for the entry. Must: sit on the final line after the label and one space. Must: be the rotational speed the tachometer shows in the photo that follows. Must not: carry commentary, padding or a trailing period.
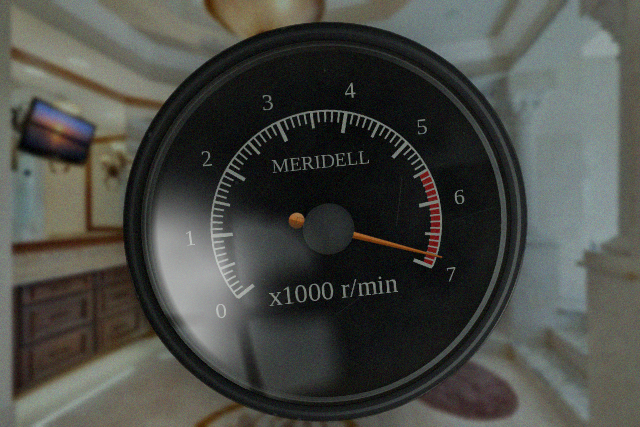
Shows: 6800 rpm
